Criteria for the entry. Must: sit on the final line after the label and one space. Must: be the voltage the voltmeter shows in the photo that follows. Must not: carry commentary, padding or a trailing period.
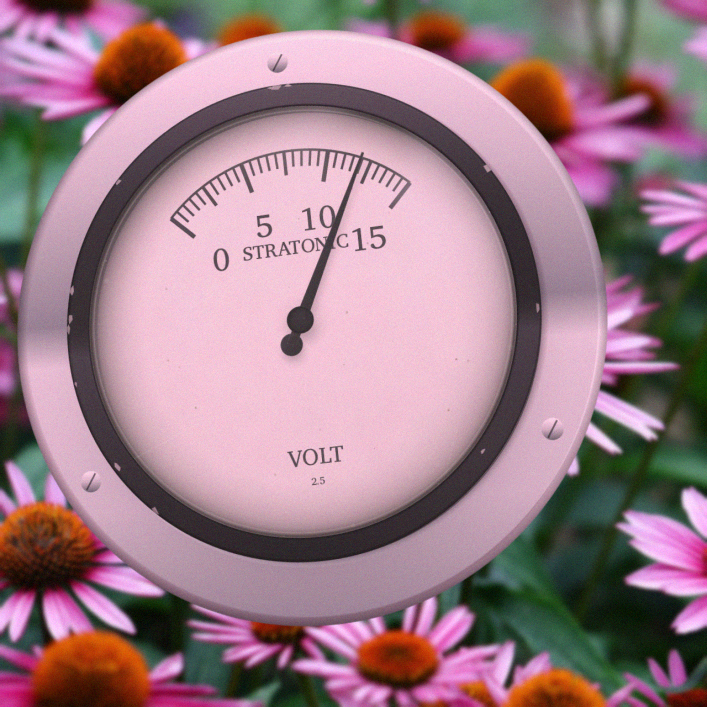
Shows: 12 V
